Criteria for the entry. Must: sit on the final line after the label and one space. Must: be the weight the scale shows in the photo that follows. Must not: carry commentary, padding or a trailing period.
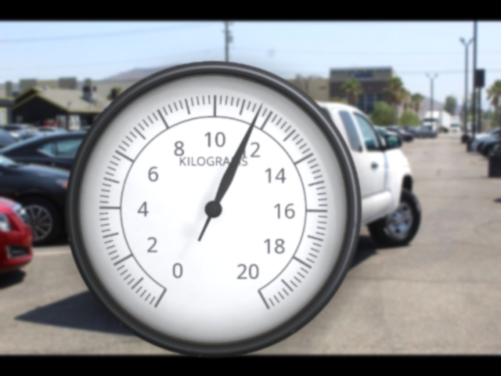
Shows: 11.6 kg
